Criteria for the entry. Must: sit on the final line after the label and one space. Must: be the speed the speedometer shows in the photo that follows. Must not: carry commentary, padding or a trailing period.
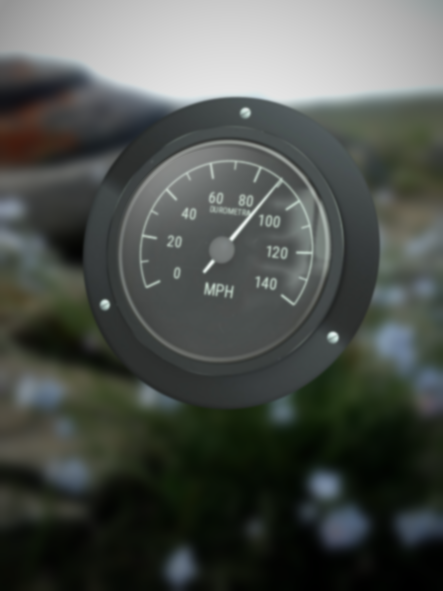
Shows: 90 mph
